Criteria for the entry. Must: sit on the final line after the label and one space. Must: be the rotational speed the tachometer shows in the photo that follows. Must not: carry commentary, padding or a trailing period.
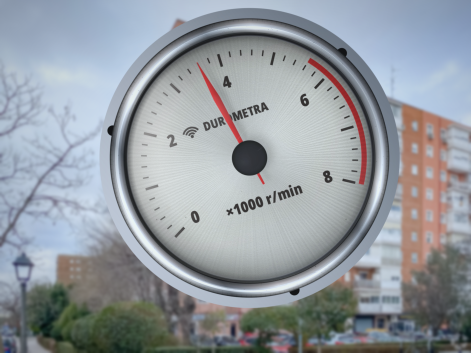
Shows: 3600 rpm
